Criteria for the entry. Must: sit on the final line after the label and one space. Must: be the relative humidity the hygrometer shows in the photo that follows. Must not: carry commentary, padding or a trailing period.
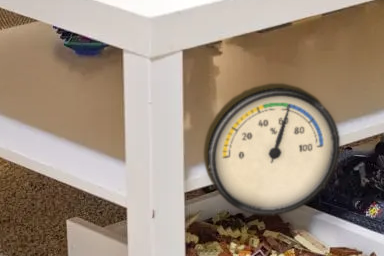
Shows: 60 %
